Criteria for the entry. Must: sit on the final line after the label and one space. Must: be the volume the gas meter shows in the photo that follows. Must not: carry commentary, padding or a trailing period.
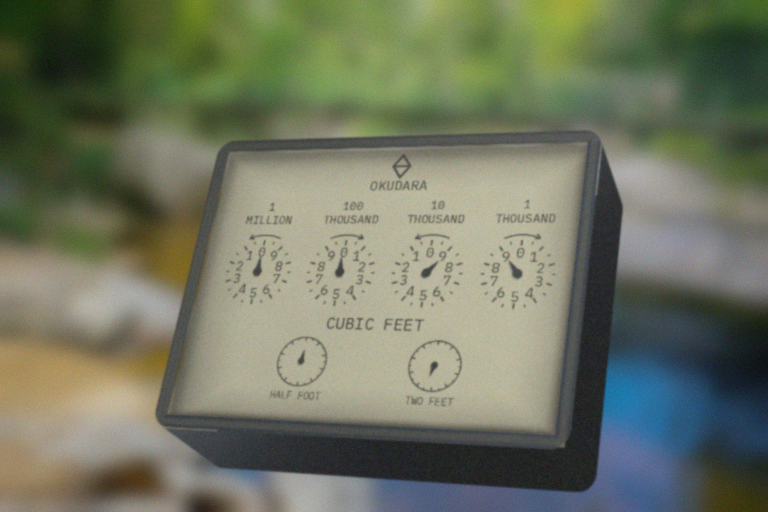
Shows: 998900 ft³
